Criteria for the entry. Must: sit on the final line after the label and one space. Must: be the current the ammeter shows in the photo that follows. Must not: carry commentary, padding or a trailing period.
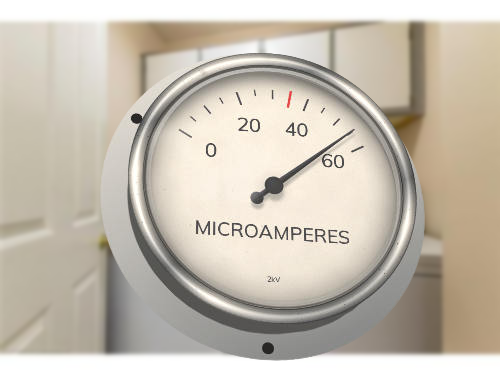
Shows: 55 µA
